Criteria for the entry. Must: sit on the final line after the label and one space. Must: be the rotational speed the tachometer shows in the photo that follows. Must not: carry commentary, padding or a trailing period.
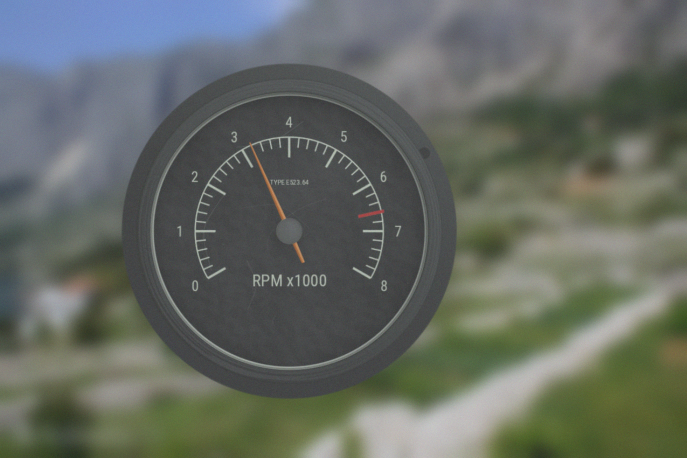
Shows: 3200 rpm
